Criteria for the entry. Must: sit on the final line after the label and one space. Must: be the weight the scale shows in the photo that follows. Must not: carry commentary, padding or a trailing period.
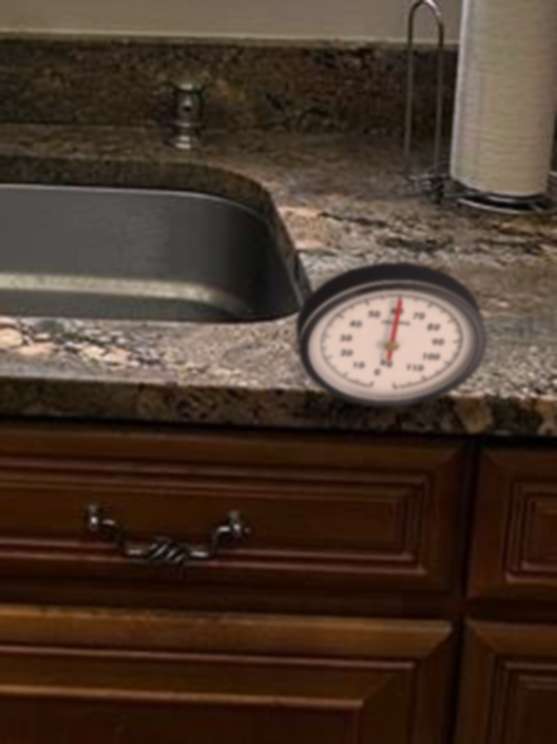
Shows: 60 kg
